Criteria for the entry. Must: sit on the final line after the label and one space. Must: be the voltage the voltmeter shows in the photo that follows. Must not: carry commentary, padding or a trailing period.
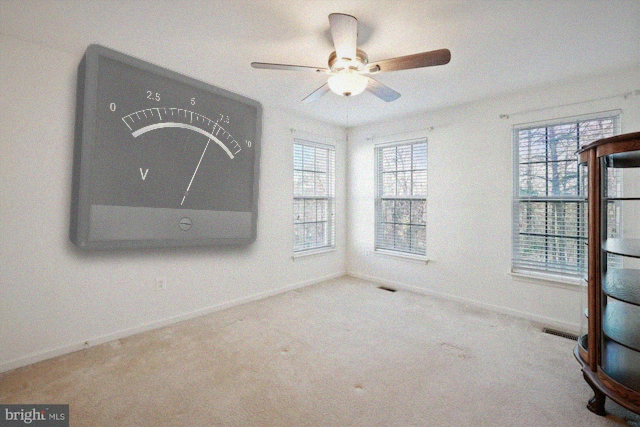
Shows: 7 V
